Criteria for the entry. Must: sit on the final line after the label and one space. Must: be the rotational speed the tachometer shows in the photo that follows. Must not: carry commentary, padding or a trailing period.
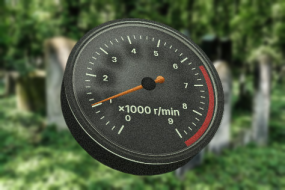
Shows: 1000 rpm
